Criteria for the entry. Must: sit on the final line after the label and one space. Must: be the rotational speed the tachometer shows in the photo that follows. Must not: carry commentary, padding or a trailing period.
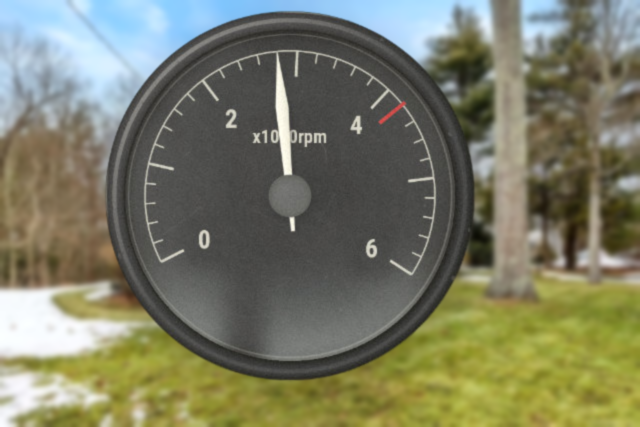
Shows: 2800 rpm
